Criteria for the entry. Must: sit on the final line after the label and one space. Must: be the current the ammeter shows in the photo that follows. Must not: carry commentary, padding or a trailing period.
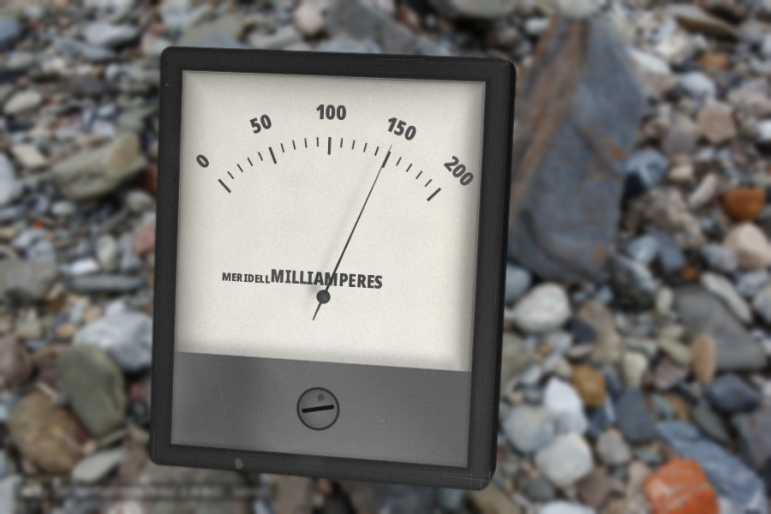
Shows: 150 mA
